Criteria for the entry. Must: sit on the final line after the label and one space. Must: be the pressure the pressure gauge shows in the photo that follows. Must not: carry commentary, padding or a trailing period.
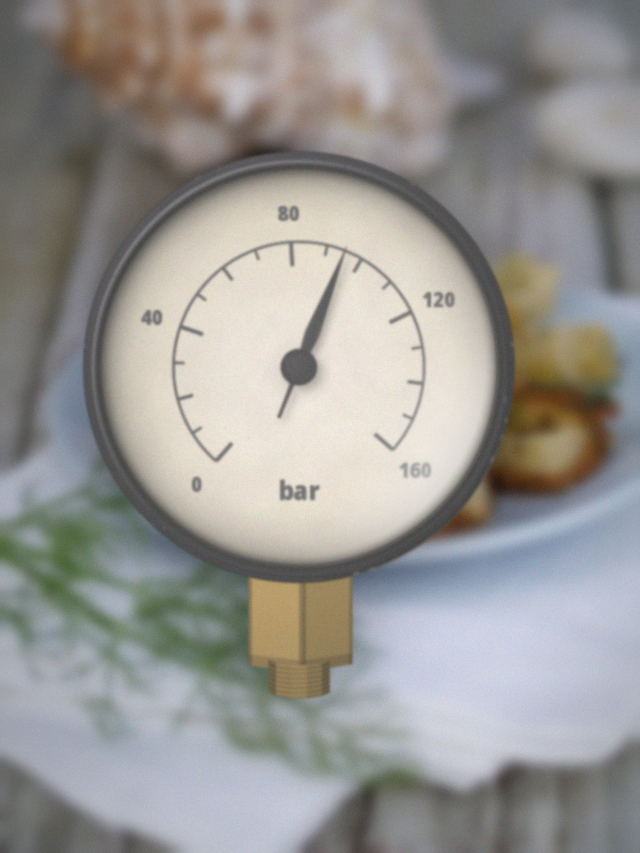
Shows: 95 bar
